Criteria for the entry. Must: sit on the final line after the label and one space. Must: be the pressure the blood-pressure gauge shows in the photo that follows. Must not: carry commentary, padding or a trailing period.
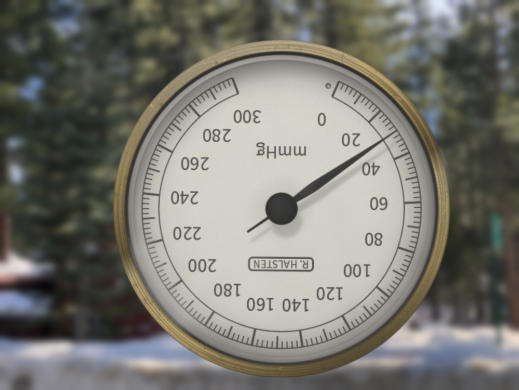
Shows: 30 mmHg
